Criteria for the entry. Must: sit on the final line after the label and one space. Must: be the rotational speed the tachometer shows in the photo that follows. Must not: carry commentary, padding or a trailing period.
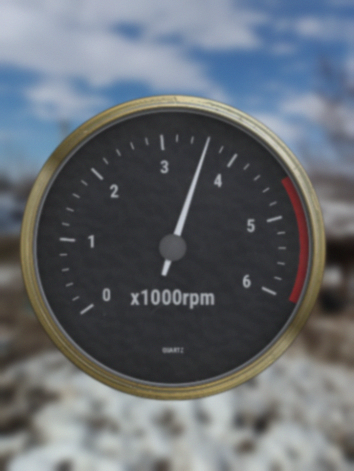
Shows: 3600 rpm
